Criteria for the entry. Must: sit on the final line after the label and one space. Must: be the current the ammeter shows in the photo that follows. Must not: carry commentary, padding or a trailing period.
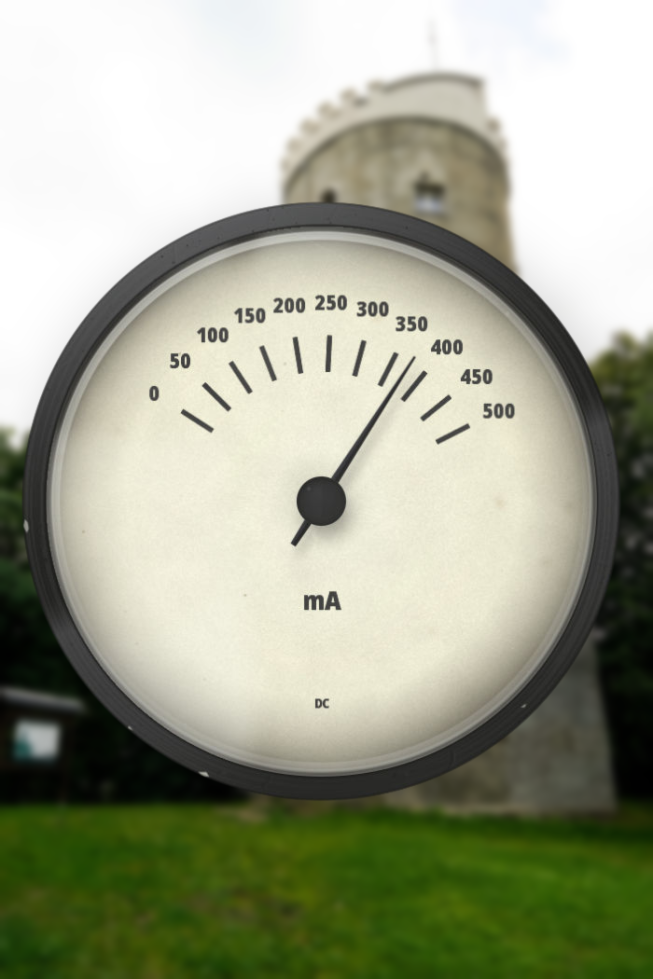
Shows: 375 mA
